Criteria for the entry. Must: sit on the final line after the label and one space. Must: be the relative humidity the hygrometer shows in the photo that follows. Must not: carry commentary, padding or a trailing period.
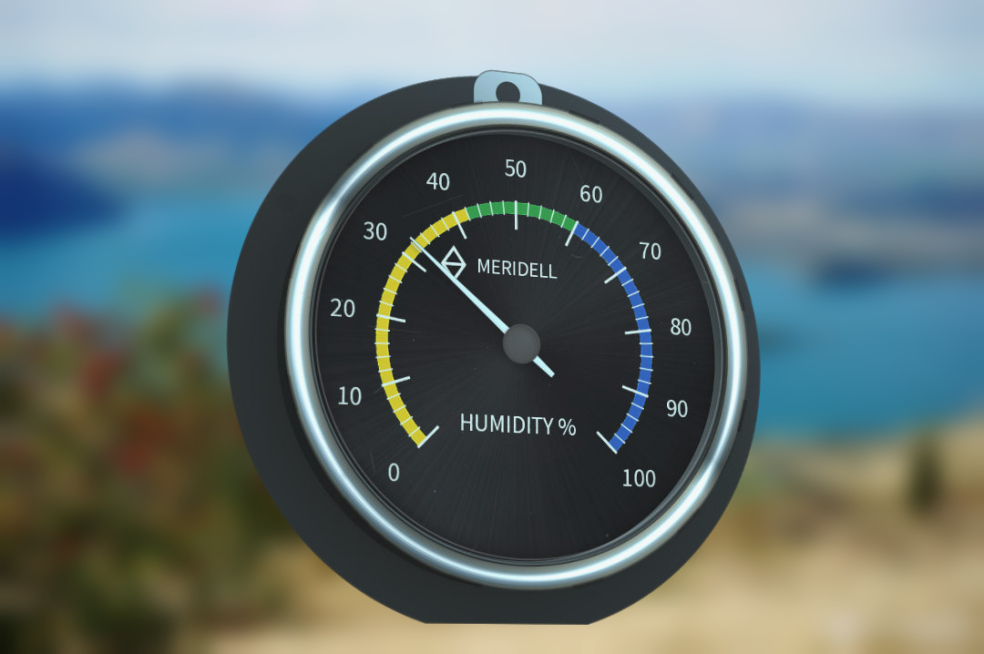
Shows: 32 %
